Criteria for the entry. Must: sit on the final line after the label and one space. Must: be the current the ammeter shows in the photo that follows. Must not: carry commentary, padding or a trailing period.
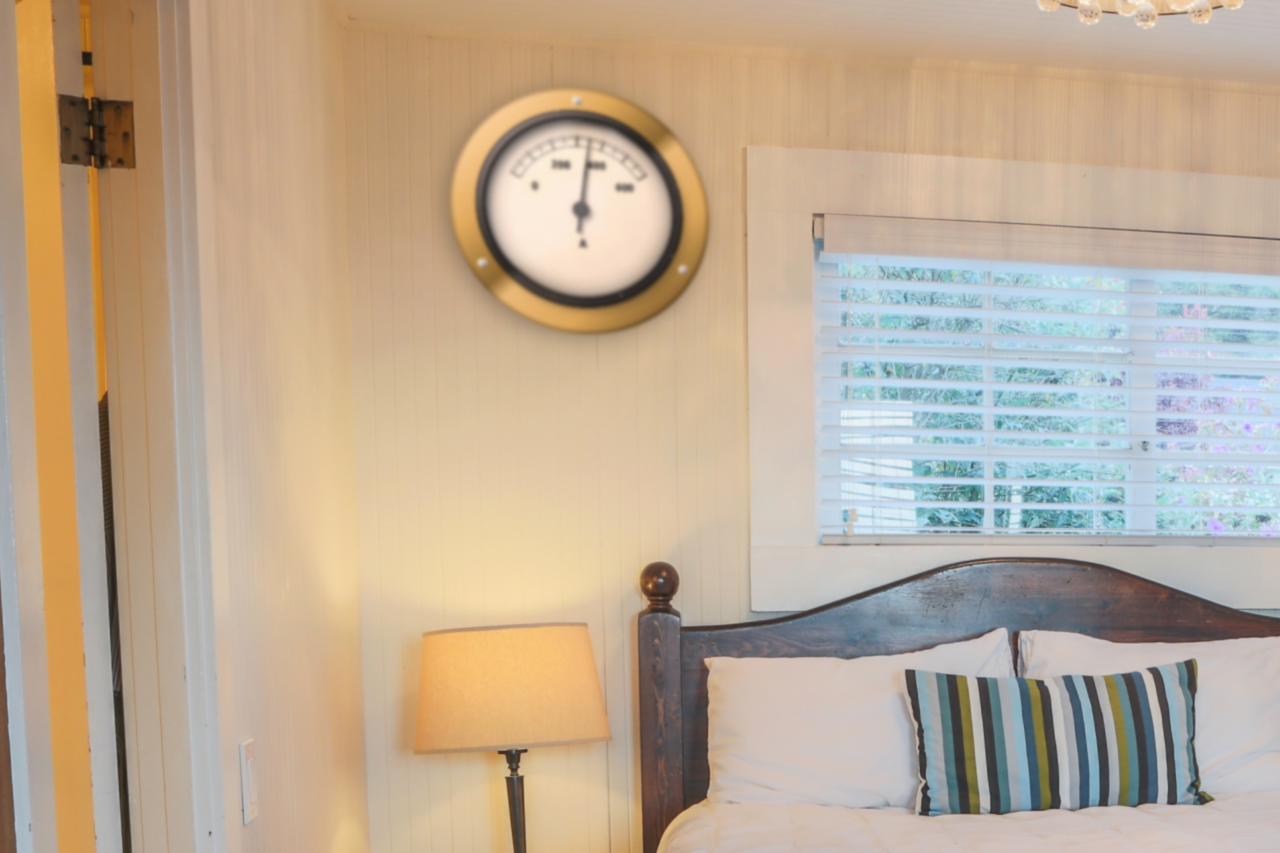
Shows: 350 A
